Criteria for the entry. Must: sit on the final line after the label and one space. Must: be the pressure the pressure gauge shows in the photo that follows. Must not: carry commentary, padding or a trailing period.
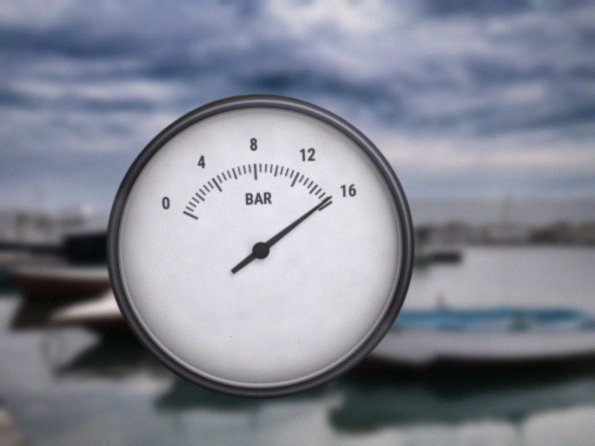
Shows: 15.5 bar
